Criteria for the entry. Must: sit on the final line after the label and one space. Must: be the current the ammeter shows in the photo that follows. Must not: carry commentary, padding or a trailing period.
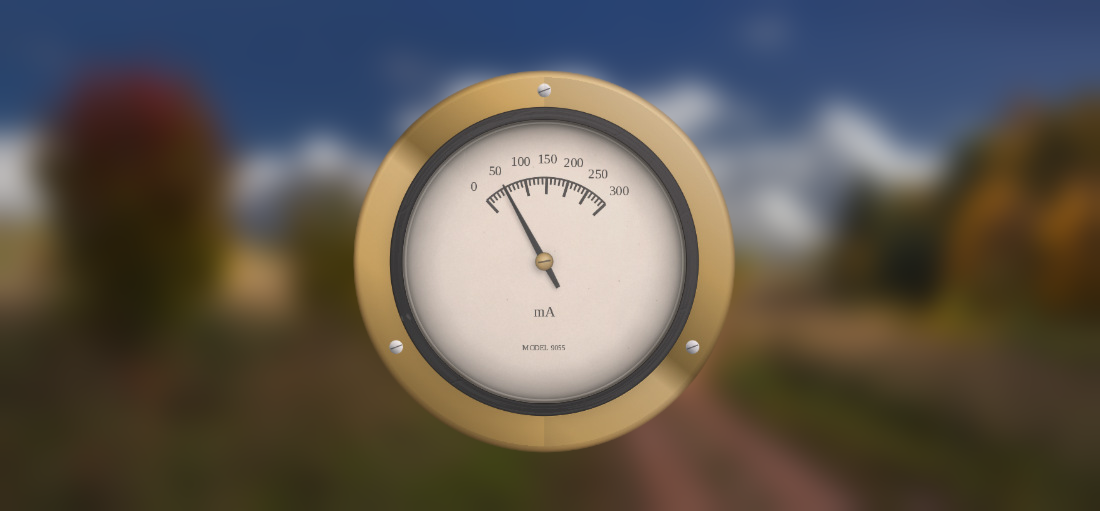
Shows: 50 mA
